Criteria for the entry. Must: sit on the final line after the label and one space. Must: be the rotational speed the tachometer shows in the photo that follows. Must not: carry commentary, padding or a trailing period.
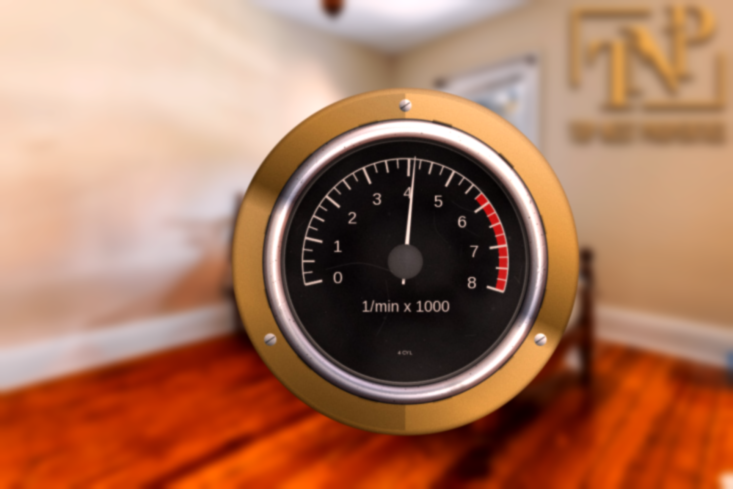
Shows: 4125 rpm
